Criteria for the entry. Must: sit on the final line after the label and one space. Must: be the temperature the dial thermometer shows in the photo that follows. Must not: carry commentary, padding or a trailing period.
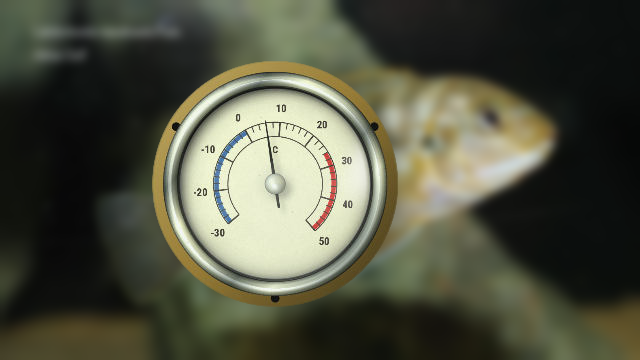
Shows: 6 °C
